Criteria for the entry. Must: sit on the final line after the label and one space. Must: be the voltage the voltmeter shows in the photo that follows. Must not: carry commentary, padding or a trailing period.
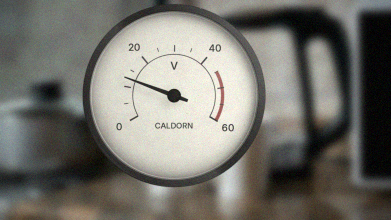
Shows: 12.5 V
